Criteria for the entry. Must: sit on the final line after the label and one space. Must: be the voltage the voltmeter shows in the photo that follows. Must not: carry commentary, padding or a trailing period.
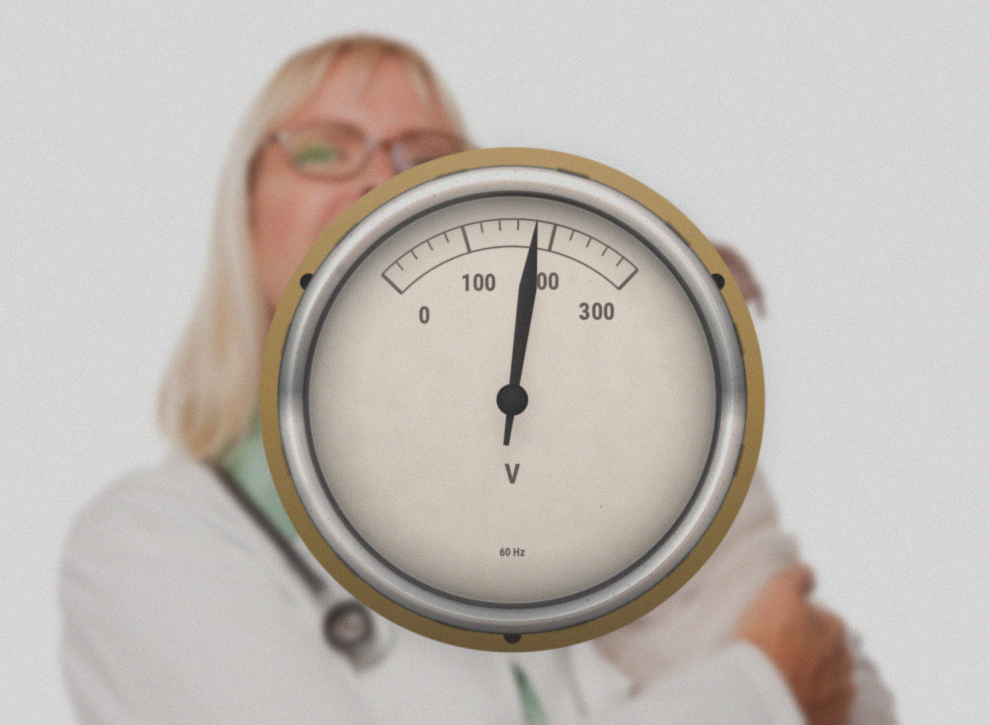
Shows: 180 V
